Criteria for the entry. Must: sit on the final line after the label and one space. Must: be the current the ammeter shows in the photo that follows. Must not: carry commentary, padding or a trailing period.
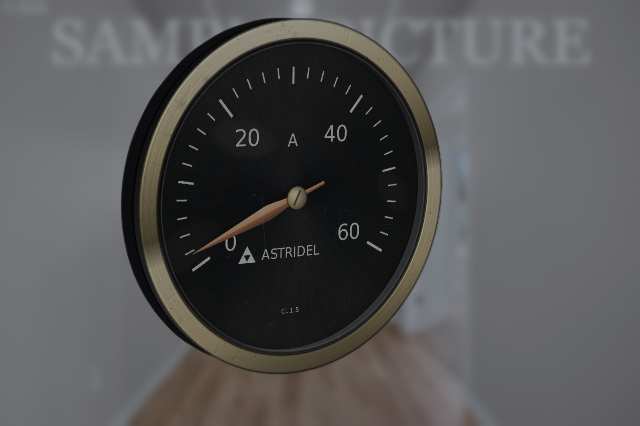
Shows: 2 A
